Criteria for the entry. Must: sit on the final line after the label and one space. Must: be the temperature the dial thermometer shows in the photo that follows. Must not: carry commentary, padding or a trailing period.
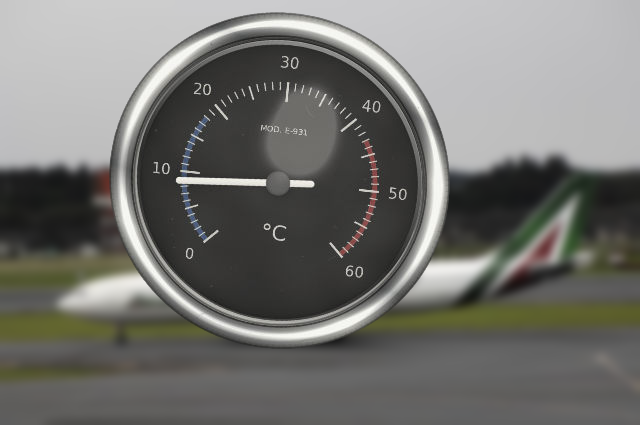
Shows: 9 °C
